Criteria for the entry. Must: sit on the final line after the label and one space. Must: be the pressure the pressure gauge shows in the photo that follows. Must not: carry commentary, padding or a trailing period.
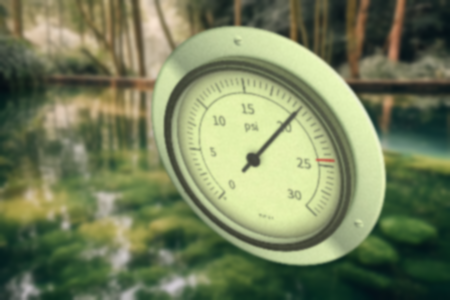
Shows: 20 psi
